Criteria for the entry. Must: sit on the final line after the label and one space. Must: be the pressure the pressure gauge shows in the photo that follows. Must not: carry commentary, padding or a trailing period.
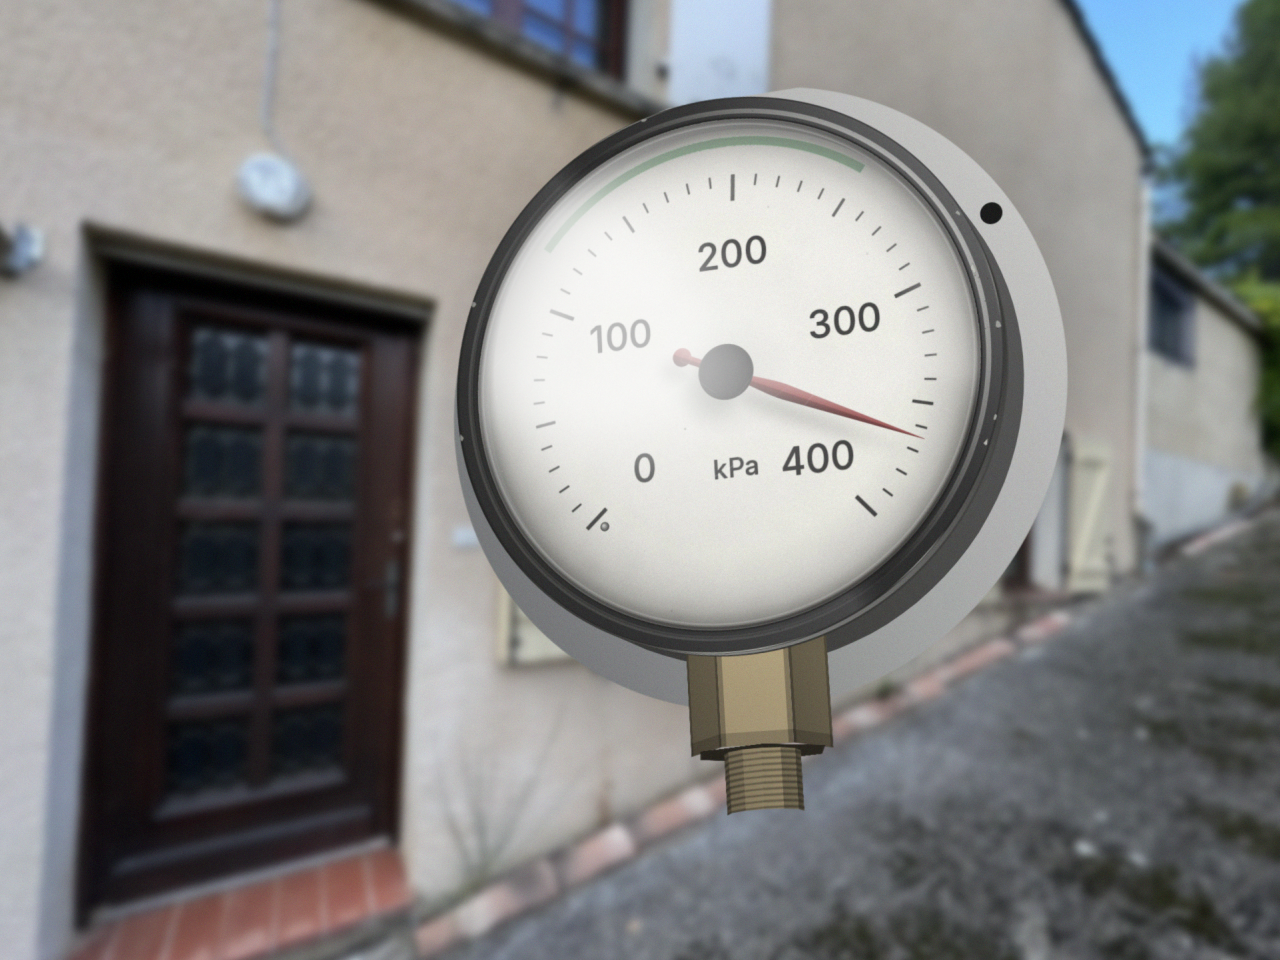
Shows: 365 kPa
